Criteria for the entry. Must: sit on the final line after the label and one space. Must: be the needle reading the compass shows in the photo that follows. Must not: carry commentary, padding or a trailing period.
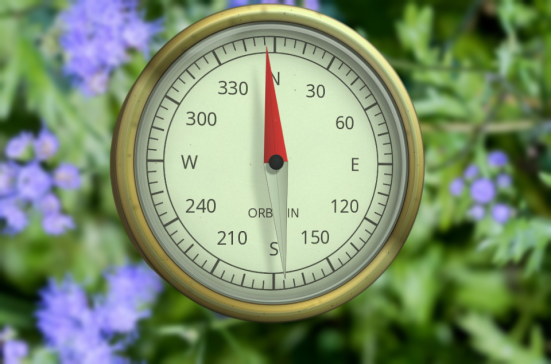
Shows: 355 °
